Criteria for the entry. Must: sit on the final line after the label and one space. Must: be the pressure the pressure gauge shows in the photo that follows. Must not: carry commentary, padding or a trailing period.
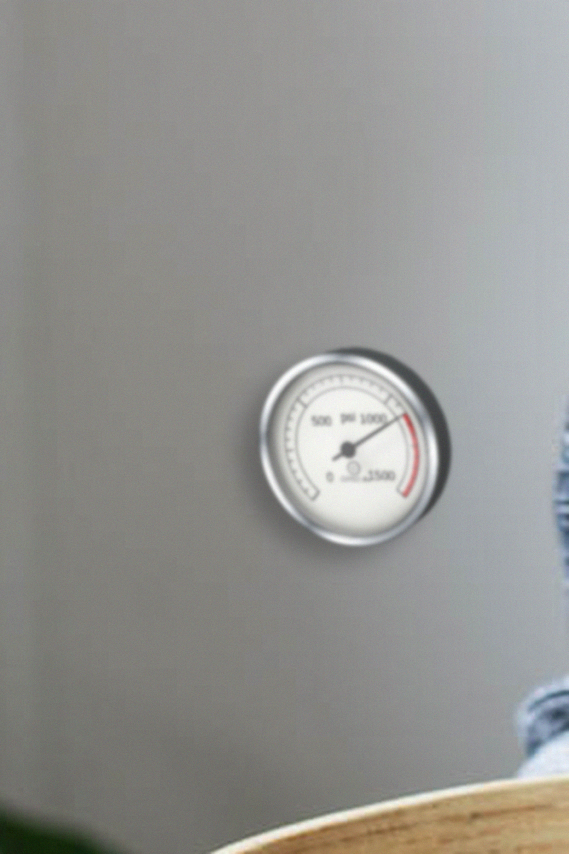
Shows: 1100 psi
